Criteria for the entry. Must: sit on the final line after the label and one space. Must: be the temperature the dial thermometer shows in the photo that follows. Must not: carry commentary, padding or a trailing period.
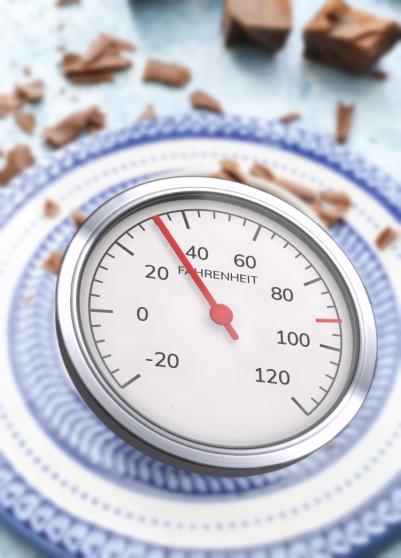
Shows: 32 °F
